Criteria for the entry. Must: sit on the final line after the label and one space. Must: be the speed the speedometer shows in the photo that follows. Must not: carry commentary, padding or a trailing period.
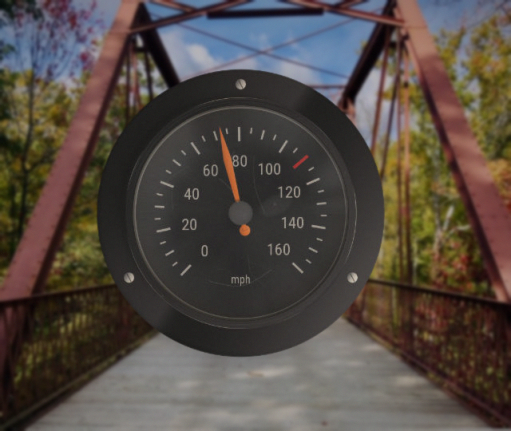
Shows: 72.5 mph
